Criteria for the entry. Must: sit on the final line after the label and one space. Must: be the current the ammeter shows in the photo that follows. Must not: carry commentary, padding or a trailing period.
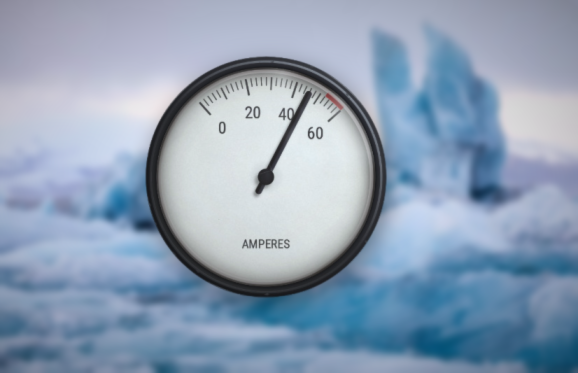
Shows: 46 A
